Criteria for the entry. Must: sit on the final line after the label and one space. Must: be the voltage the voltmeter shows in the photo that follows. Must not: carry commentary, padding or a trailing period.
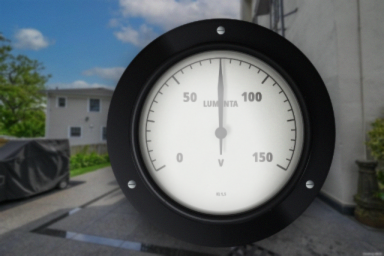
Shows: 75 V
